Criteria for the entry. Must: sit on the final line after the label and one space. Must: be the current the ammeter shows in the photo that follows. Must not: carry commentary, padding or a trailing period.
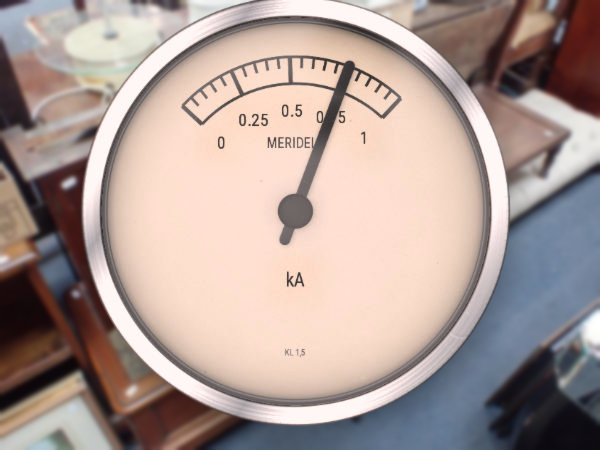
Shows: 0.75 kA
